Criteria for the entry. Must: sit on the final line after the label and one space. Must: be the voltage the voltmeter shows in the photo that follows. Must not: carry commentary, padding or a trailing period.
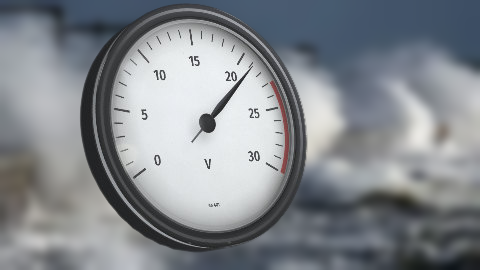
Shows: 21 V
